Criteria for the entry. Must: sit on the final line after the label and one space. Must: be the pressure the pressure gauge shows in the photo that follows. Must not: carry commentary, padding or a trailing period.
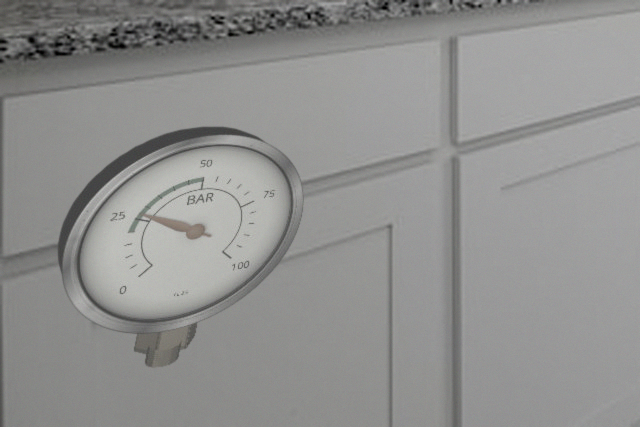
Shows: 27.5 bar
